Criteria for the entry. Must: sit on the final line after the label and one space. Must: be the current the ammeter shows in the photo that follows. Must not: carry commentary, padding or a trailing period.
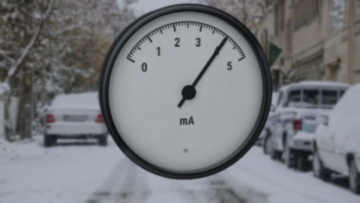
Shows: 4 mA
